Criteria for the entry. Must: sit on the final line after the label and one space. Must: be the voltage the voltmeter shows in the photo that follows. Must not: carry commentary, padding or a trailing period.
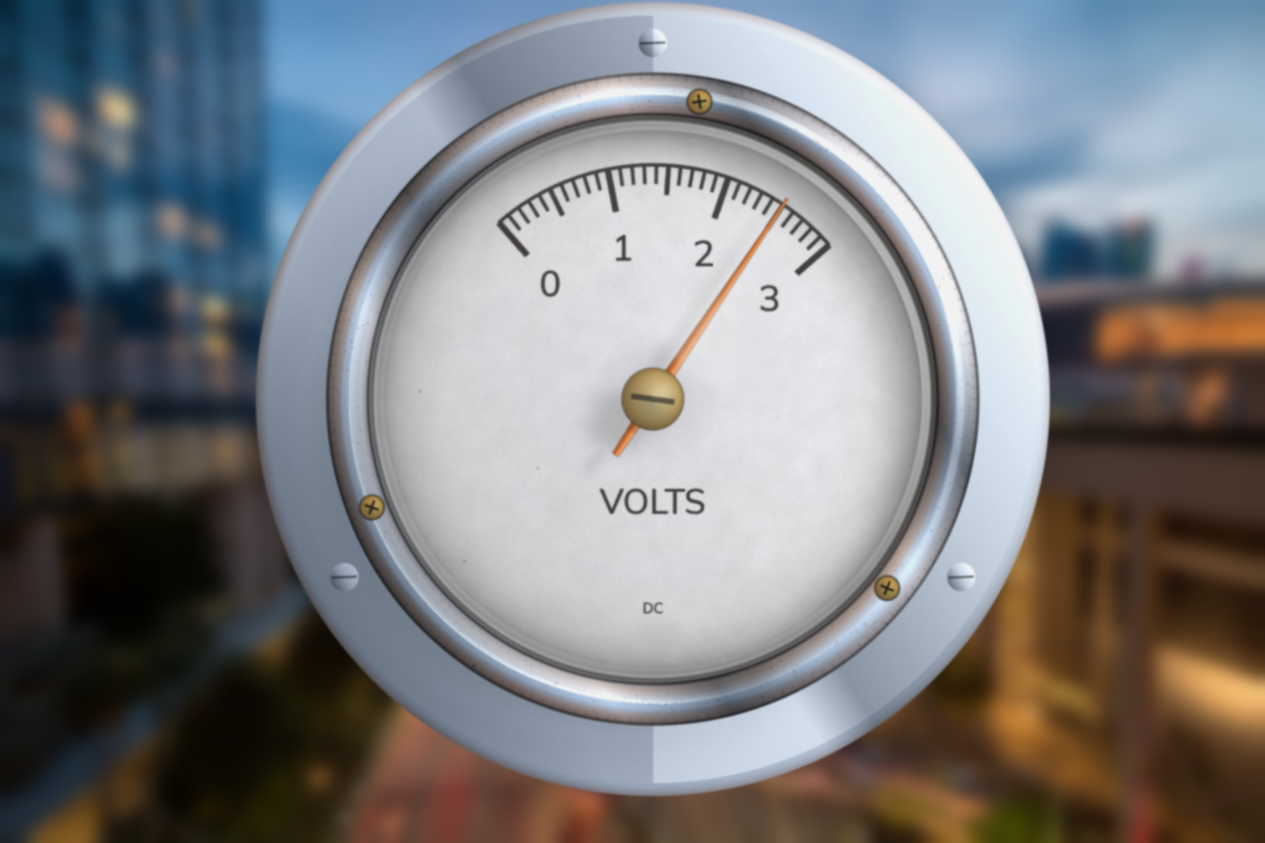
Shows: 2.5 V
